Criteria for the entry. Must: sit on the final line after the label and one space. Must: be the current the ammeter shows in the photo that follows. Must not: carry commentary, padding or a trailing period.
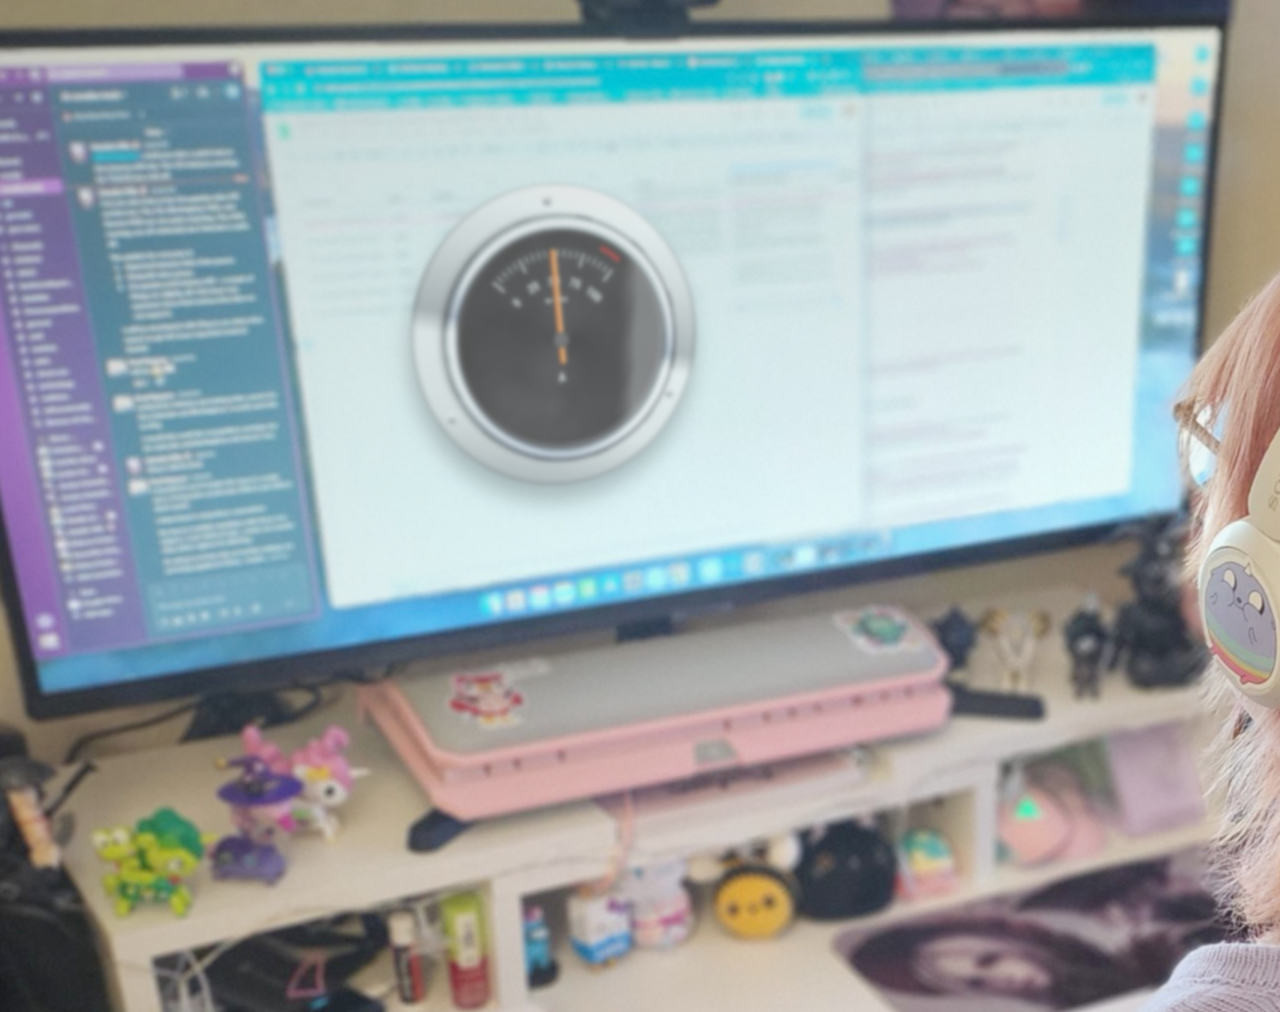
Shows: 50 A
